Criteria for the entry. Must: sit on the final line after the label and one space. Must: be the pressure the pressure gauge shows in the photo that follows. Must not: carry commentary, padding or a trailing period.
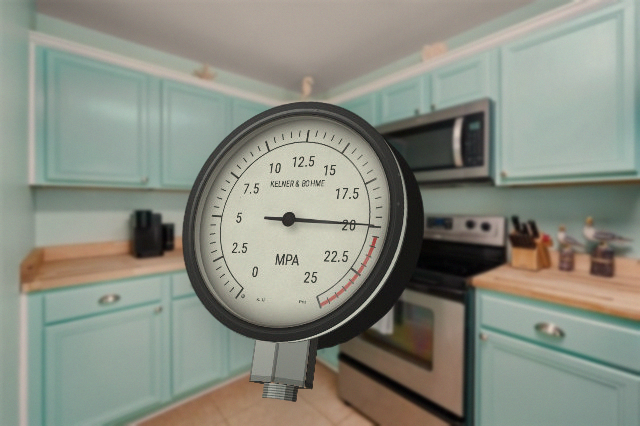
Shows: 20 MPa
